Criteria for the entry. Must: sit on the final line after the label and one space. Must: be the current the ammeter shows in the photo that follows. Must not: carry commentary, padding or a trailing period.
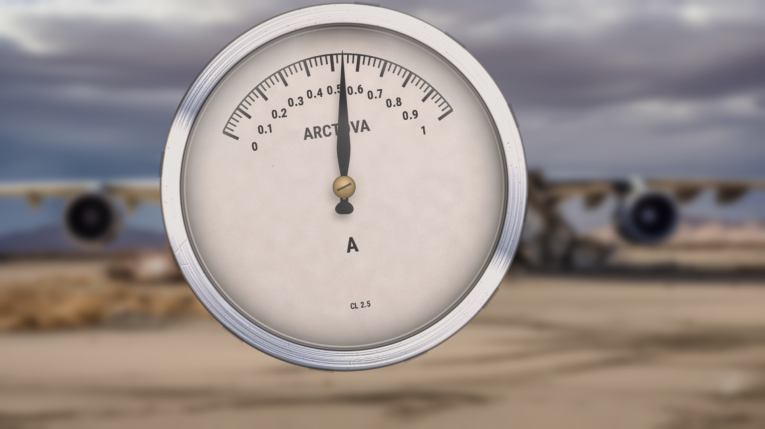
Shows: 0.54 A
